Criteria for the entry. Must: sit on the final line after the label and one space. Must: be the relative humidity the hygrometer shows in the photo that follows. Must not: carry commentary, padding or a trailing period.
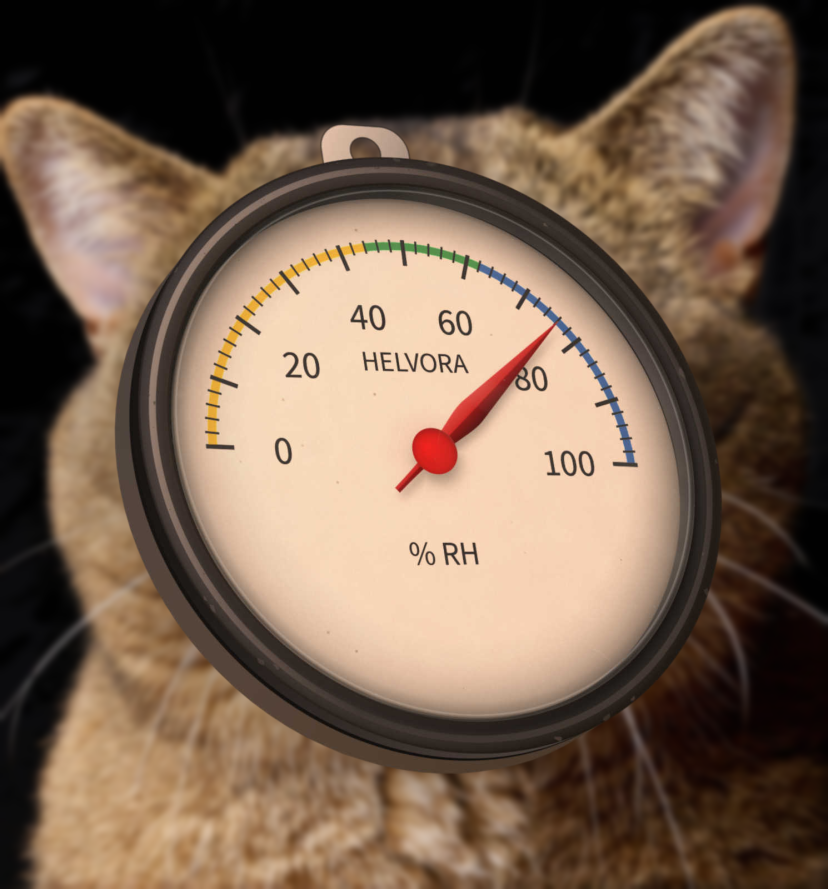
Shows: 76 %
